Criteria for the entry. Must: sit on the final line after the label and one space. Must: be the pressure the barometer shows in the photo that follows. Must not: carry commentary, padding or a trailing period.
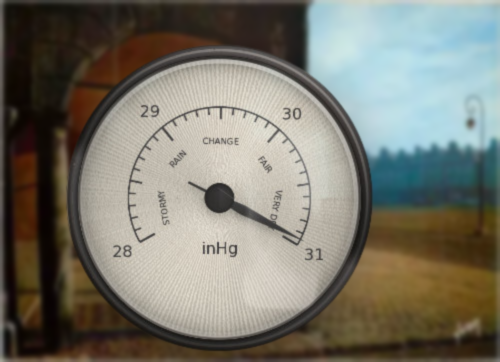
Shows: 30.95 inHg
